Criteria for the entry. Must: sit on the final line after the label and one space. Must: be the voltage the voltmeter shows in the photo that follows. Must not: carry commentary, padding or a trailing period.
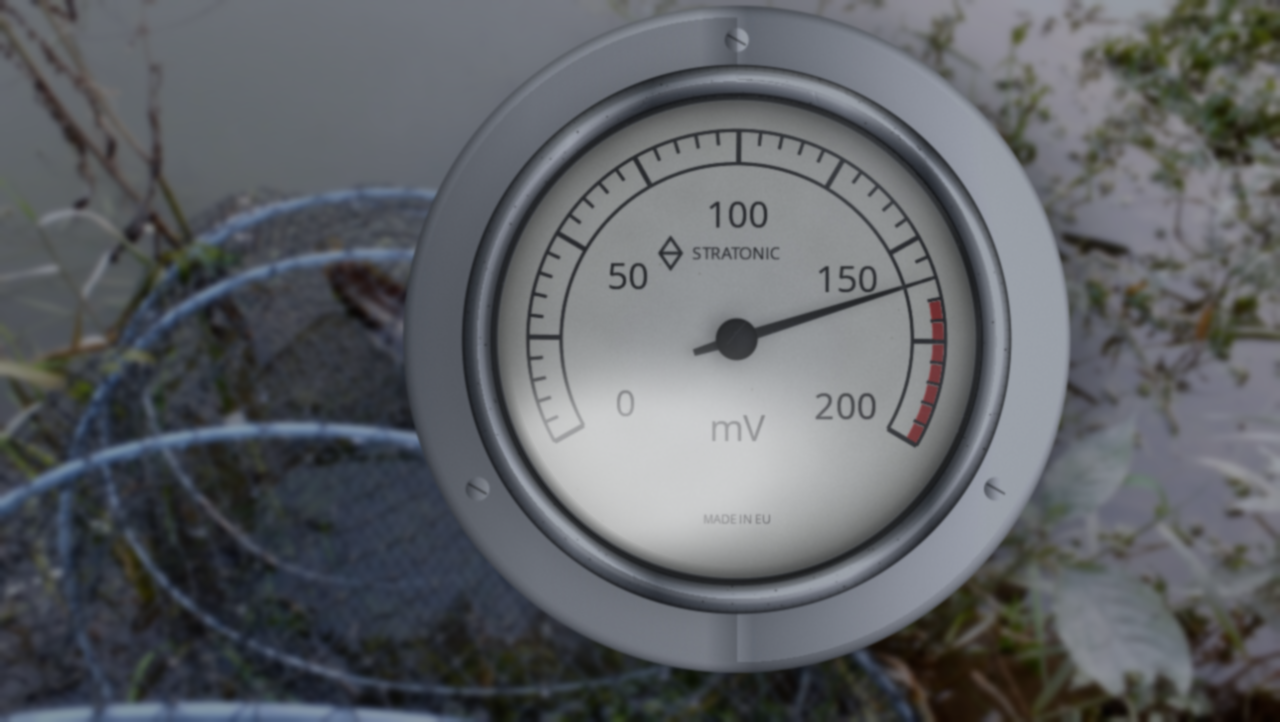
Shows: 160 mV
